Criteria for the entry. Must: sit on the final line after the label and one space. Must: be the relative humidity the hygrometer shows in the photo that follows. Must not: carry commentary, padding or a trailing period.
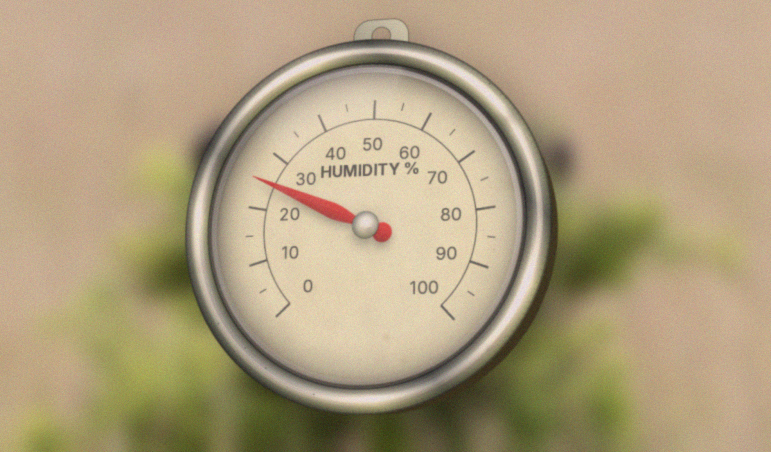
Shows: 25 %
